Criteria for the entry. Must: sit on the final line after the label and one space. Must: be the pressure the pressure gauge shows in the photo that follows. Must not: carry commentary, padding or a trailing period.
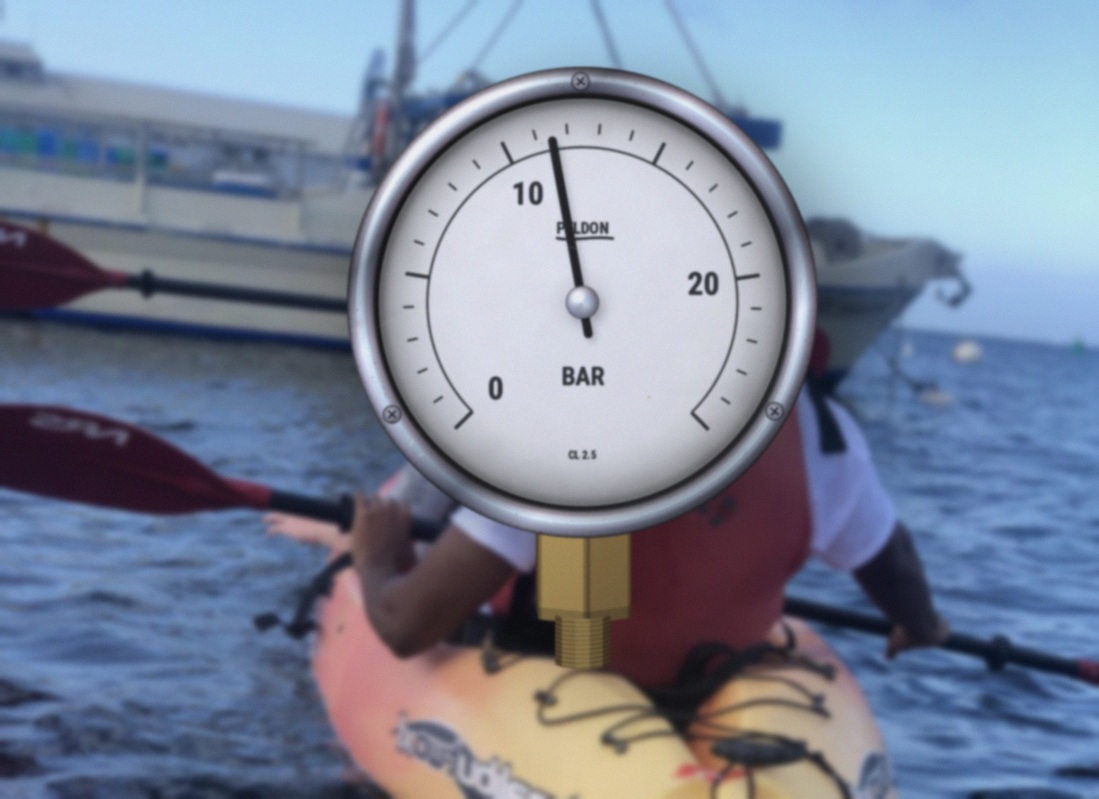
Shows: 11.5 bar
